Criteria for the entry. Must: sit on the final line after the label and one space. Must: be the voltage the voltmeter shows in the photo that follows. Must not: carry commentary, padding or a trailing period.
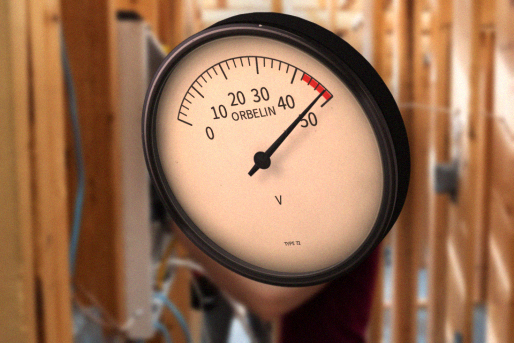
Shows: 48 V
